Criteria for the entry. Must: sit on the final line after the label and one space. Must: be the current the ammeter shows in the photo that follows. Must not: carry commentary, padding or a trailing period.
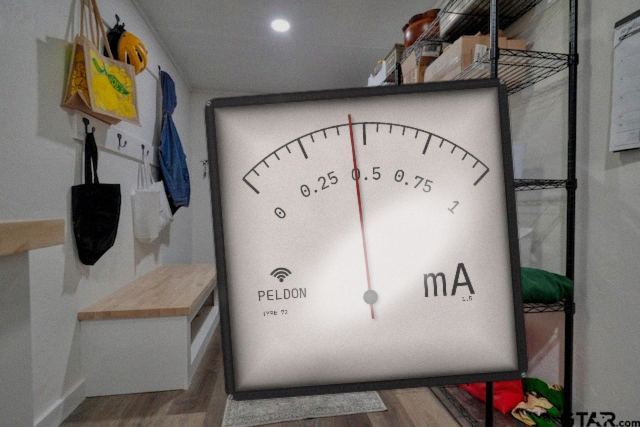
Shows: 0.45 mA
